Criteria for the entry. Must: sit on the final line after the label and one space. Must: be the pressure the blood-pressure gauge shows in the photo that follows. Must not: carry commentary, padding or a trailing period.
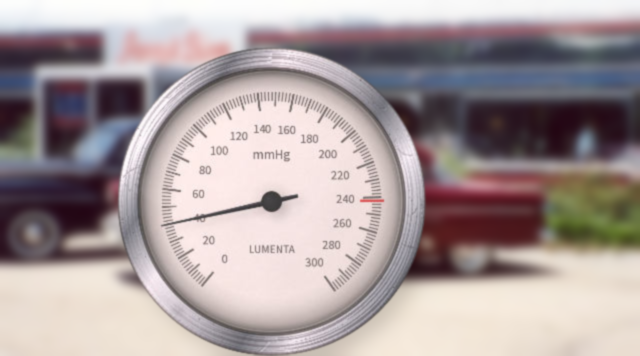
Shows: 40 mmHg
